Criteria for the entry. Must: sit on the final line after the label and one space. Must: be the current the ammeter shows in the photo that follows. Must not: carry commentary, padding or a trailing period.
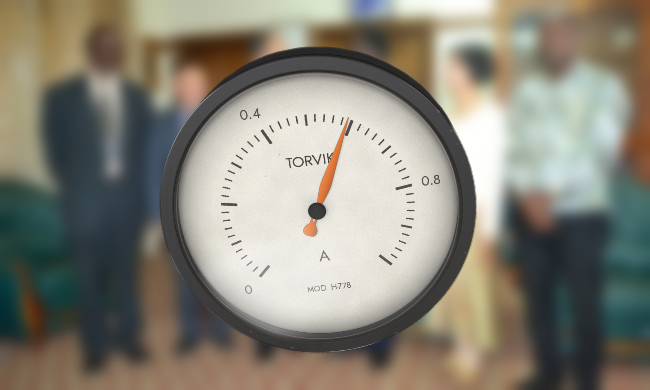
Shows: 0.59 A
